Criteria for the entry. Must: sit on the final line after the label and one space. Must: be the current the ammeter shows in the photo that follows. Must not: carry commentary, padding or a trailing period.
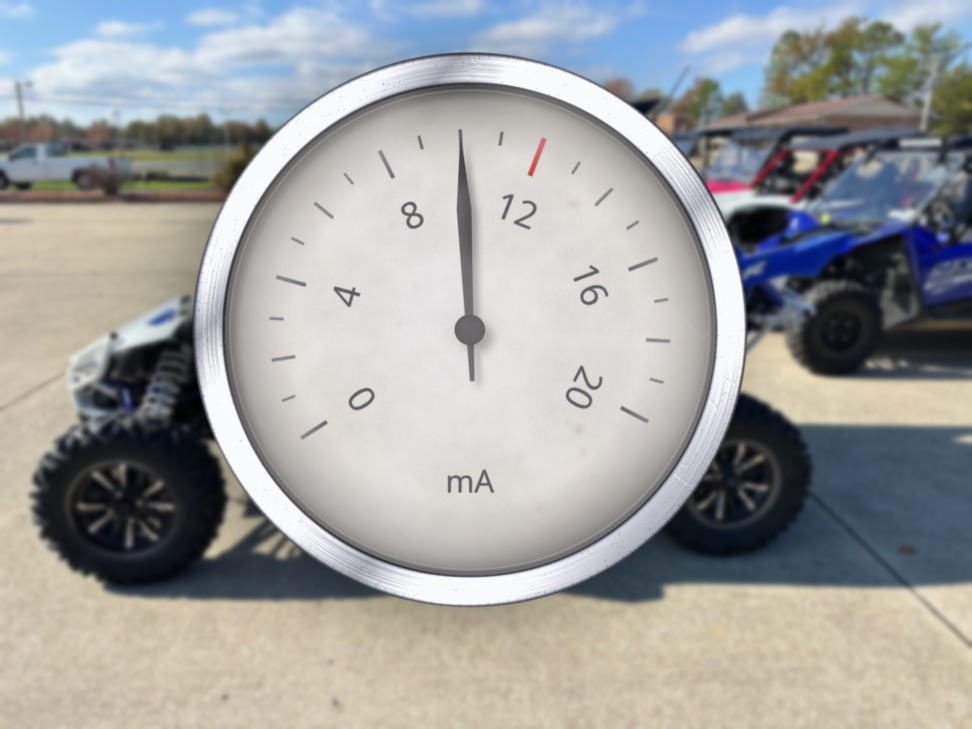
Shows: 10 mA
